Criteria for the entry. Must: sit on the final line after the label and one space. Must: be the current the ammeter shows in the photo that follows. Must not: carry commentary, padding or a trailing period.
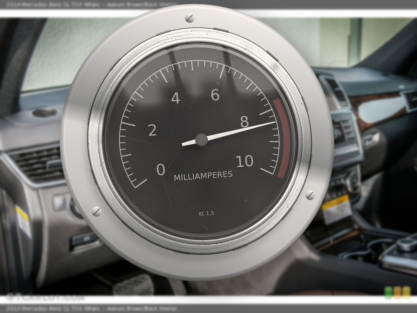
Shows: 8.4 mA
